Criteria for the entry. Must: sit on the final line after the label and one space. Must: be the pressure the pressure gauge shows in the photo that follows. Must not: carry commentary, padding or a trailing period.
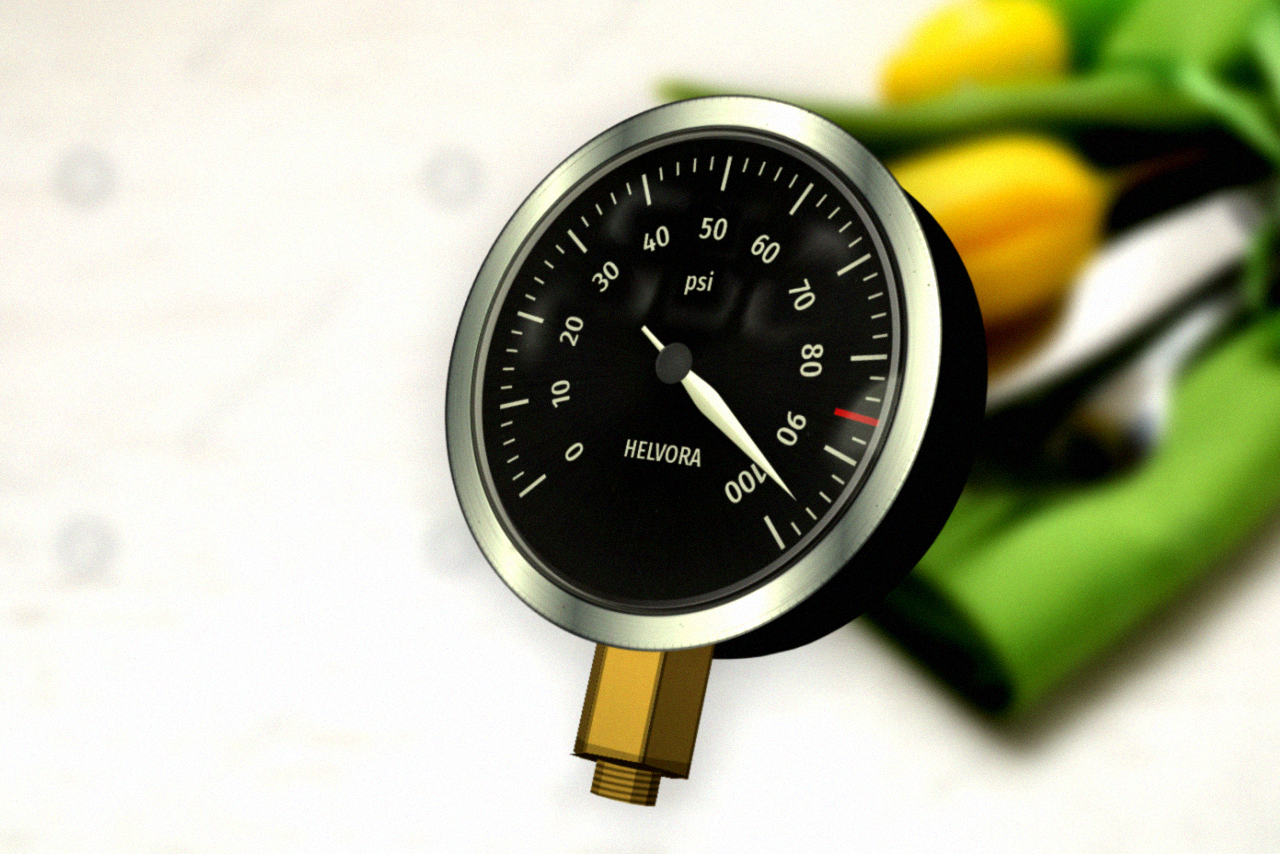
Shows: 96 psi
